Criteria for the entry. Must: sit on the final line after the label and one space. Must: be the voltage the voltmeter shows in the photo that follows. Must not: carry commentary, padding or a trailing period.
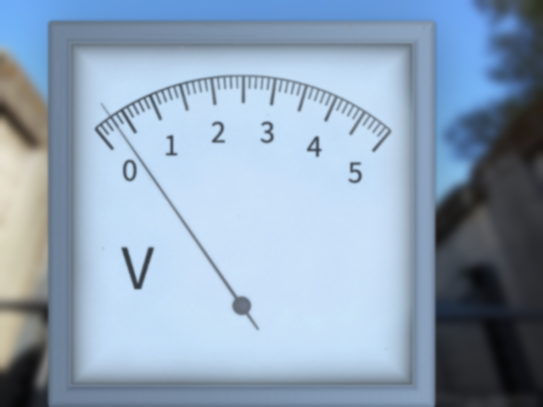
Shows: 0.3 V
